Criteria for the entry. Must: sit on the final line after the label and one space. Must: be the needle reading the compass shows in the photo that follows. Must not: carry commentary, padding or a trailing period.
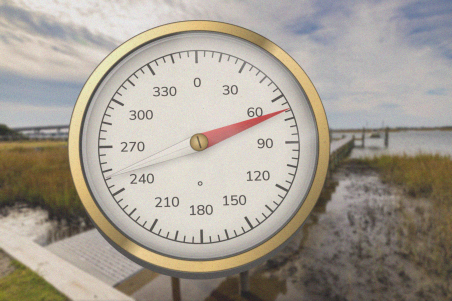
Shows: 70 °
